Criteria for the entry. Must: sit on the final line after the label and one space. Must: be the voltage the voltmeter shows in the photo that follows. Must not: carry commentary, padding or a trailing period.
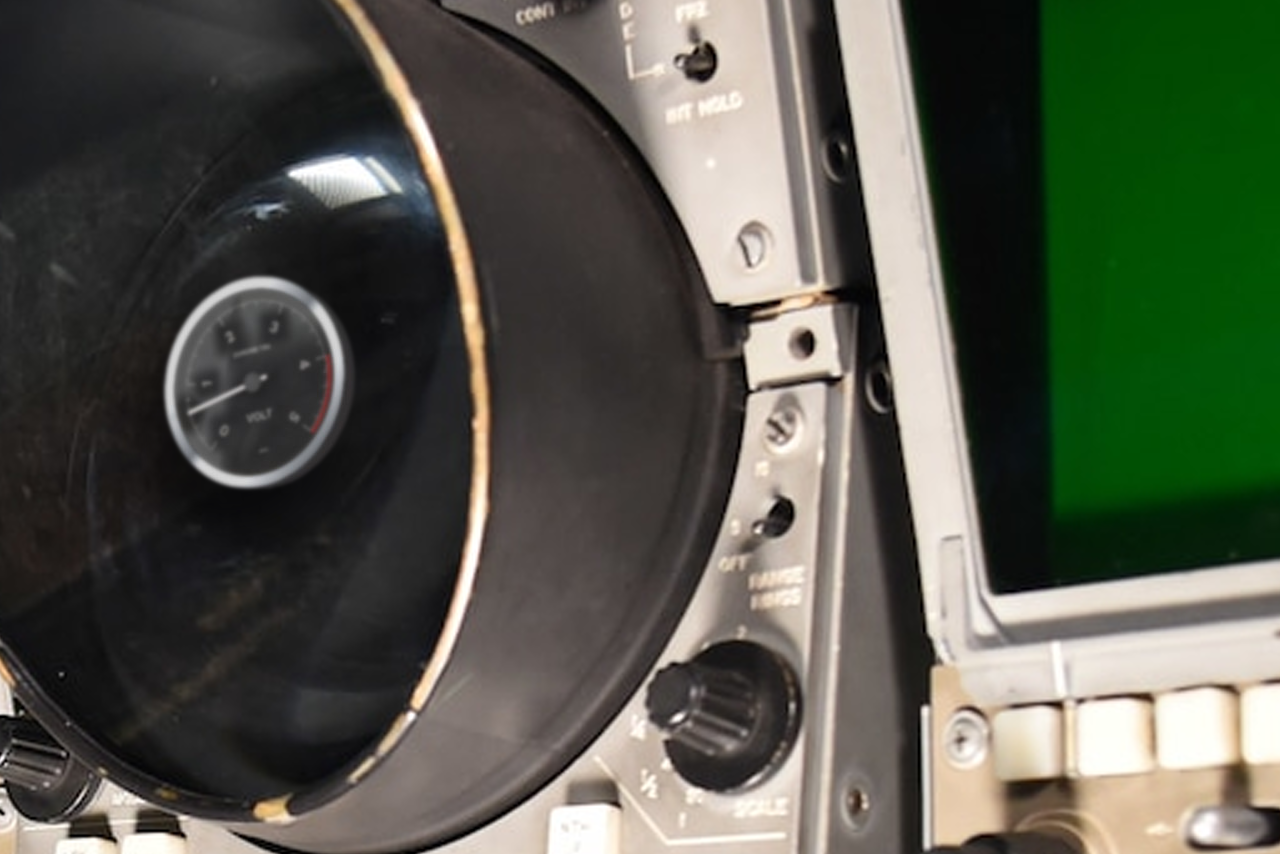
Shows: 0.6 V
